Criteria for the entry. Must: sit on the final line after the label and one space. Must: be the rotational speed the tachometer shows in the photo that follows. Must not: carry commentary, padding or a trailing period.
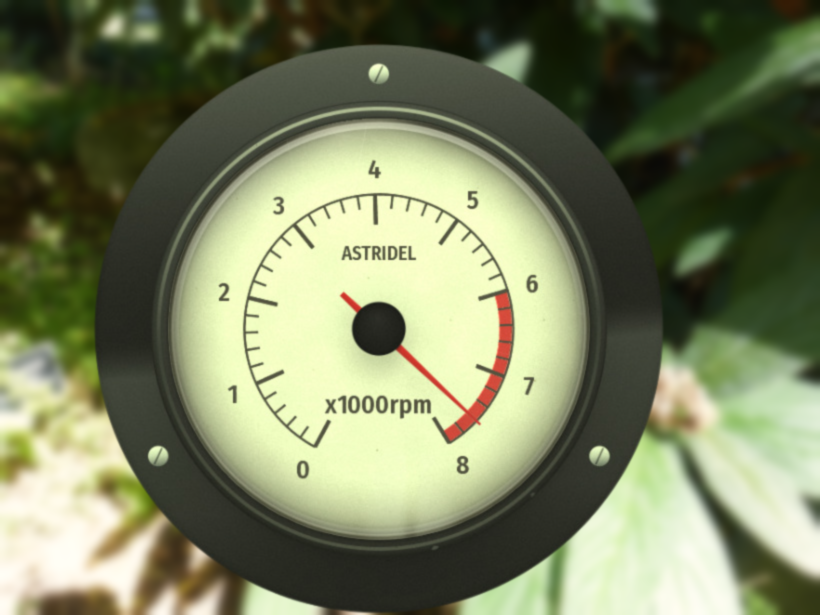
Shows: 7600 rpm
